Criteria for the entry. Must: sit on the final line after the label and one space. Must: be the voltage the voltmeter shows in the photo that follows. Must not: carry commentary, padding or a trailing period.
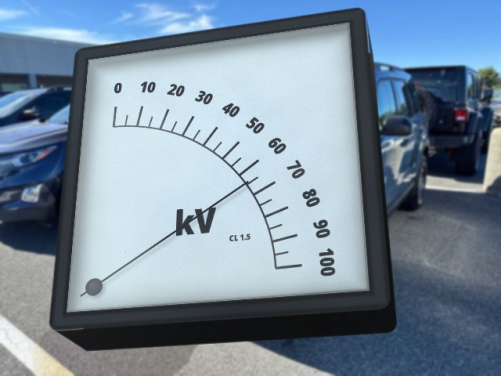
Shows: 65 kV
